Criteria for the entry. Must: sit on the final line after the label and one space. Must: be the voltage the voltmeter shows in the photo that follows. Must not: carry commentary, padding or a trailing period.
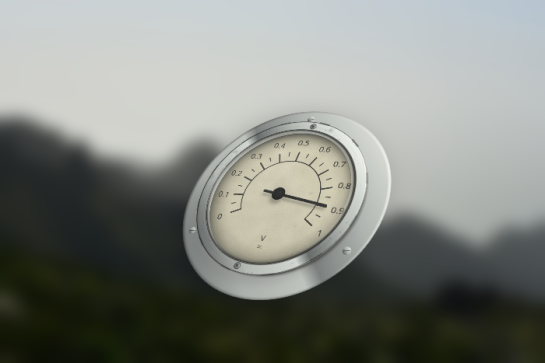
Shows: 0.9 V
